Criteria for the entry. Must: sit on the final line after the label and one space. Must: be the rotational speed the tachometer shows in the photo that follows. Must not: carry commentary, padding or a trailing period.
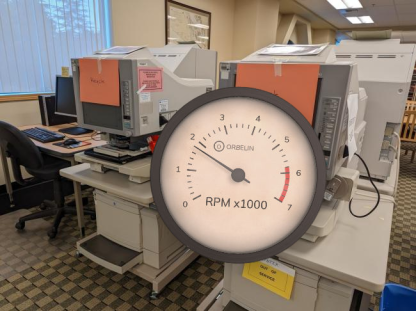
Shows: 1800 rpm
